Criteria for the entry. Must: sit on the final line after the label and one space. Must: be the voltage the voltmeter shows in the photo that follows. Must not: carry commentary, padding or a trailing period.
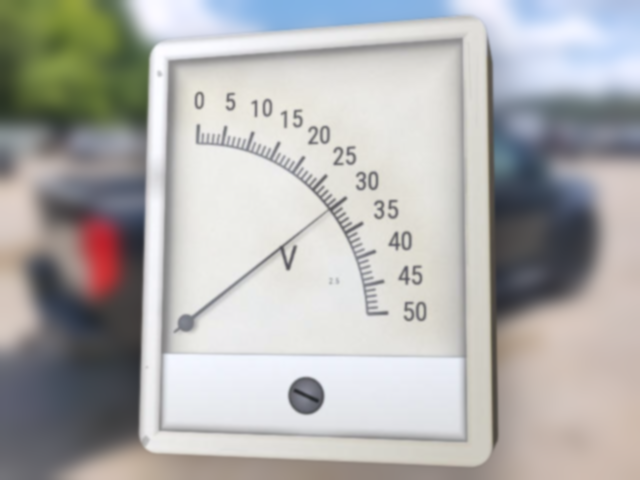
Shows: 30 V
